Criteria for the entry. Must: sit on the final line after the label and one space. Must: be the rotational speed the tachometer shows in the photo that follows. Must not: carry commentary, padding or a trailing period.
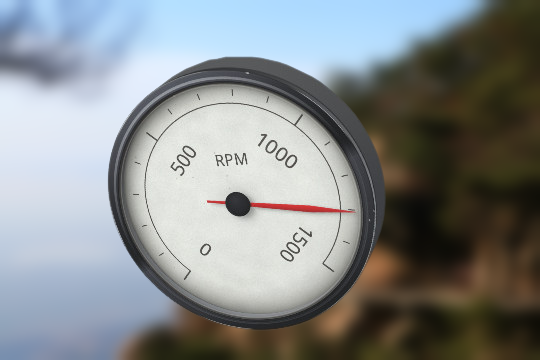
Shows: 1300 rpm
